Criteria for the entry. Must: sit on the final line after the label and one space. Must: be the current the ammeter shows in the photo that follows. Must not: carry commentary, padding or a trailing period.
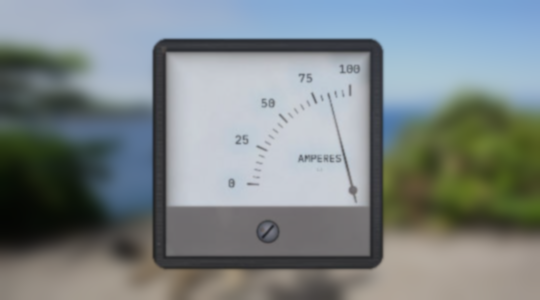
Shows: 85 A
